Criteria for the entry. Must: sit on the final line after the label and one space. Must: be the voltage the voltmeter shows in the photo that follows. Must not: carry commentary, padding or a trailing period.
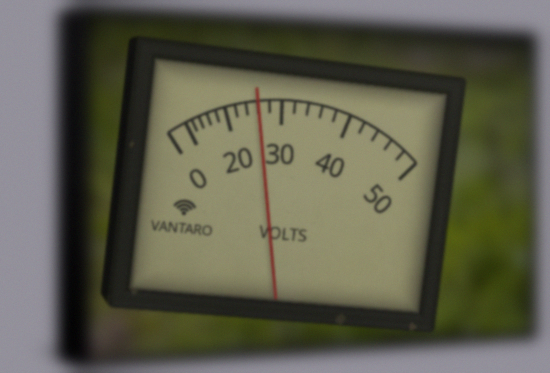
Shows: 26 V
